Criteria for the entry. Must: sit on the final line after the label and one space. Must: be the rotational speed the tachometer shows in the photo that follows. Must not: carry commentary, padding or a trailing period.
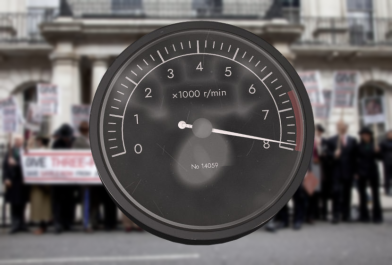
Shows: 7900 rpm
